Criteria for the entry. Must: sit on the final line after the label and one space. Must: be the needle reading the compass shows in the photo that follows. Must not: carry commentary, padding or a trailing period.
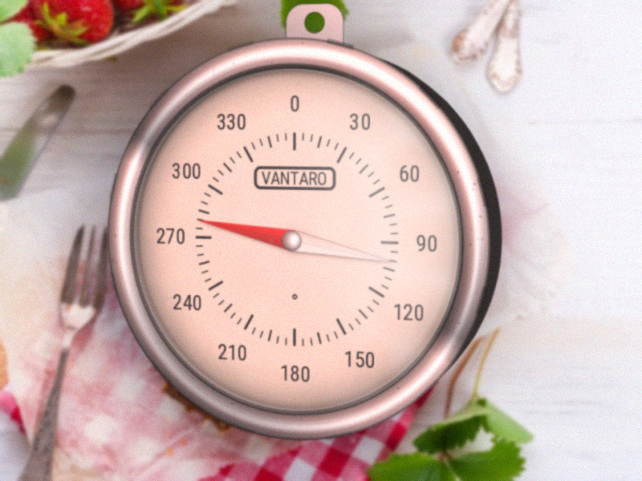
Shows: 280 °
